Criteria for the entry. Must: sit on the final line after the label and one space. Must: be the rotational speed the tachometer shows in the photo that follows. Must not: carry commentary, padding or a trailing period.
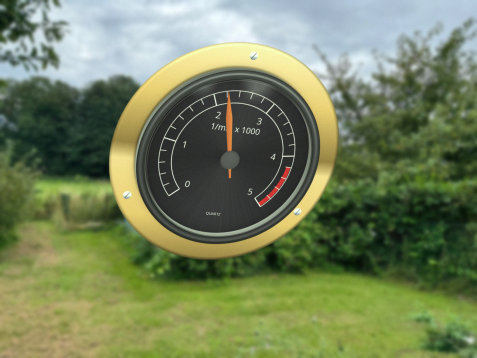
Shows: 2200 rpm
